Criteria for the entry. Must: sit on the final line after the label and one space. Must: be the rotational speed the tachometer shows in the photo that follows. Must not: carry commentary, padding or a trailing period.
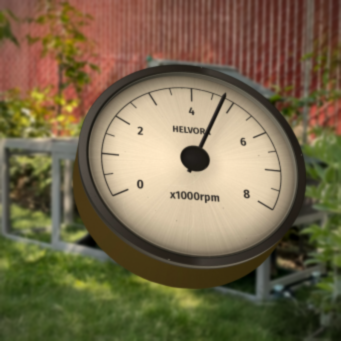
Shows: 4750 rpm
